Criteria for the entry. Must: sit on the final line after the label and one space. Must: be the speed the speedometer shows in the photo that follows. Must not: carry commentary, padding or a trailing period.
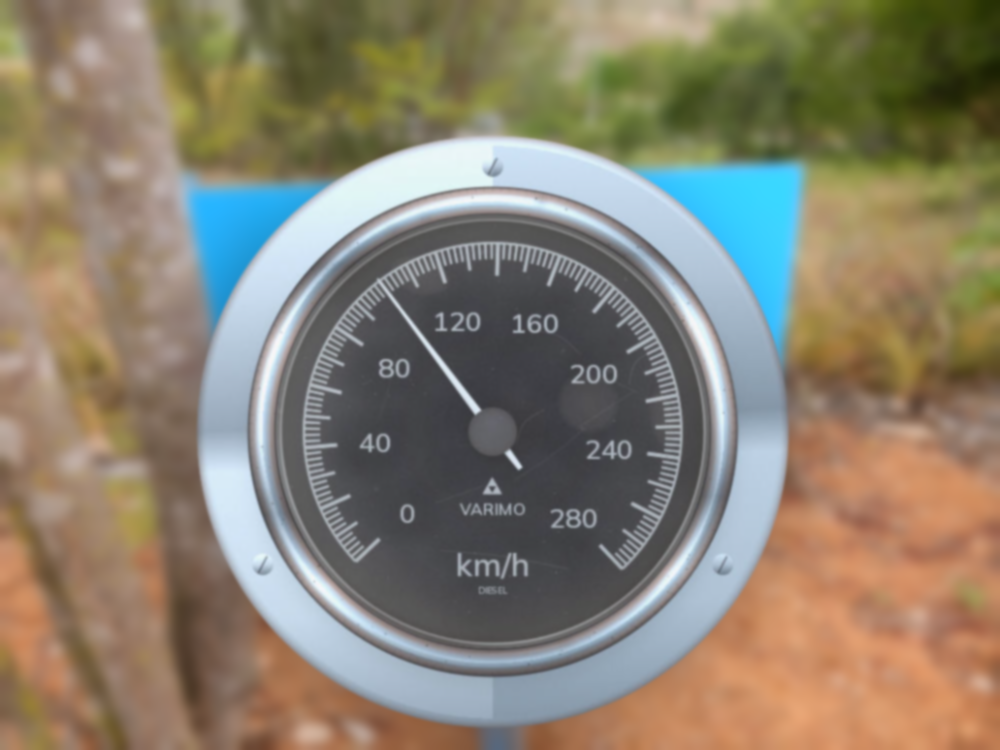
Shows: 100 km/h
